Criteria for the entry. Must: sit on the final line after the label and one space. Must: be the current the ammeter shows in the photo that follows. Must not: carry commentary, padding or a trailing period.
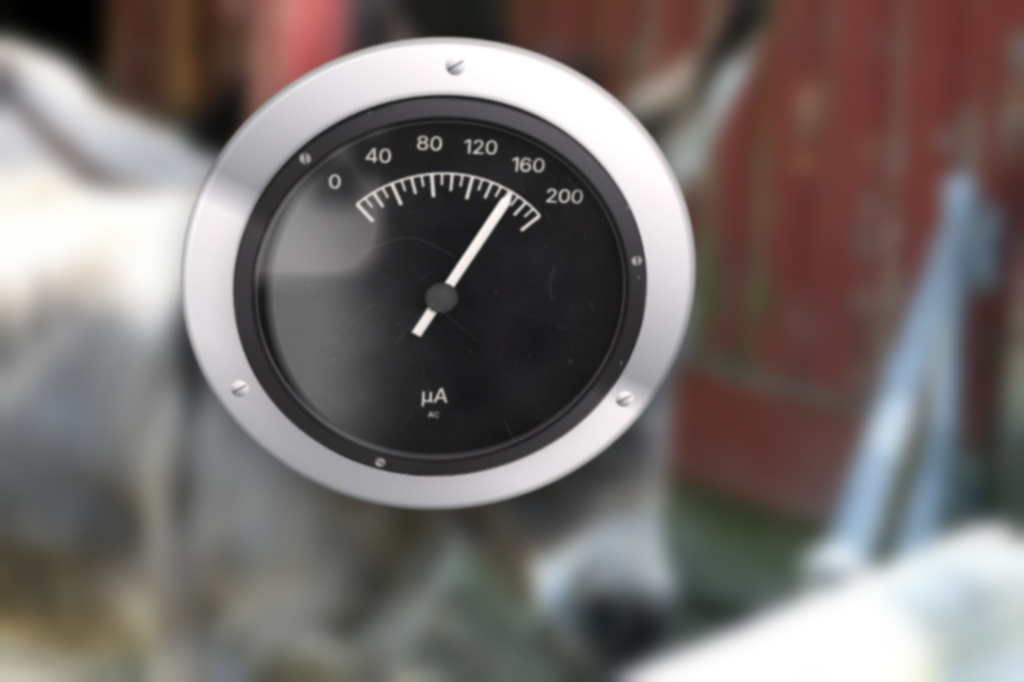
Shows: 160 µA
